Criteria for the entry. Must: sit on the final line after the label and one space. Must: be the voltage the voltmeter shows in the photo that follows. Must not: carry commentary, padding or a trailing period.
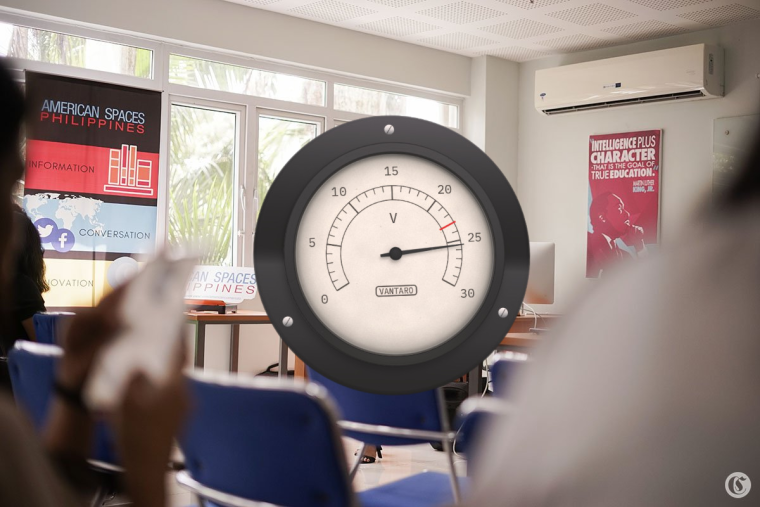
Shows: 25.5 V
